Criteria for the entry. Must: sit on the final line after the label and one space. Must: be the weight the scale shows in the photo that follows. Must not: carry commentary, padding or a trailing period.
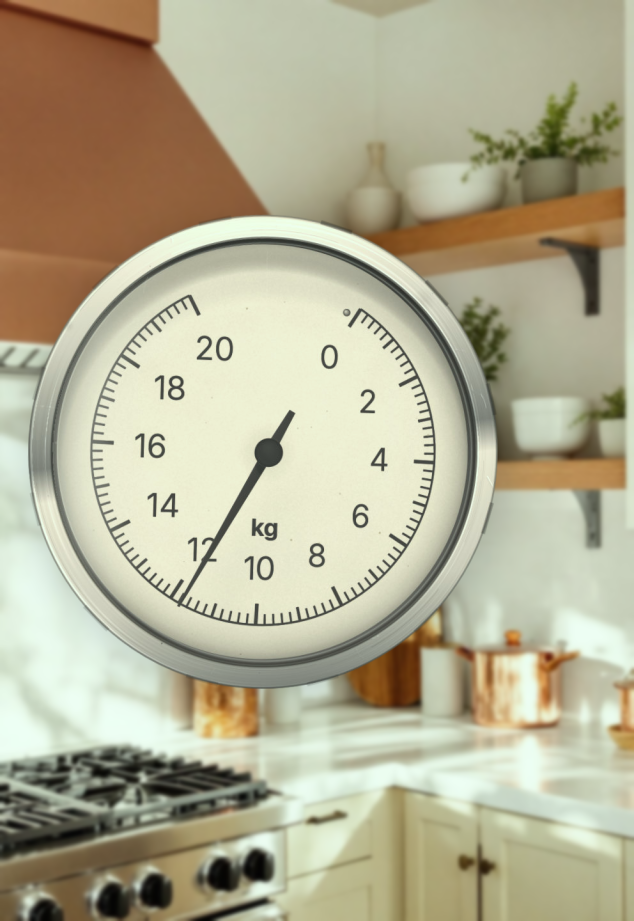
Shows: 11.8 kg
